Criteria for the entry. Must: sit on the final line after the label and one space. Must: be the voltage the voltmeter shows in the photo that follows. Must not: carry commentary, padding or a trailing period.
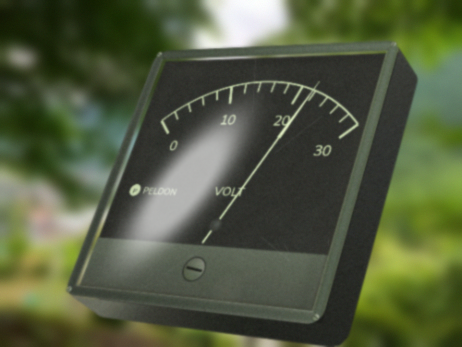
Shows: 22 V
